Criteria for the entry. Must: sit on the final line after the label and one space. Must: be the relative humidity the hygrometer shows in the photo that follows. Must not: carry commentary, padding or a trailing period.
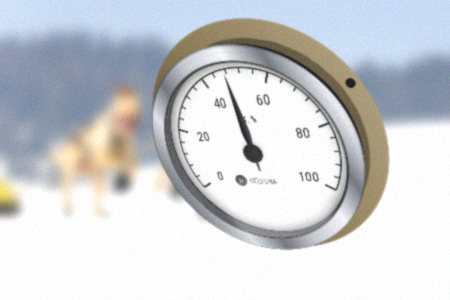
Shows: 48 %
